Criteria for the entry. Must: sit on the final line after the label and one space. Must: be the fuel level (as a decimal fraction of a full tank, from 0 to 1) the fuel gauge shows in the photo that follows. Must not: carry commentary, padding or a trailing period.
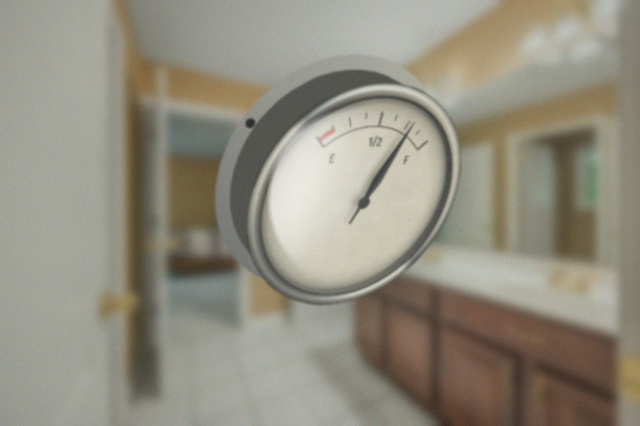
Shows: 0.75
